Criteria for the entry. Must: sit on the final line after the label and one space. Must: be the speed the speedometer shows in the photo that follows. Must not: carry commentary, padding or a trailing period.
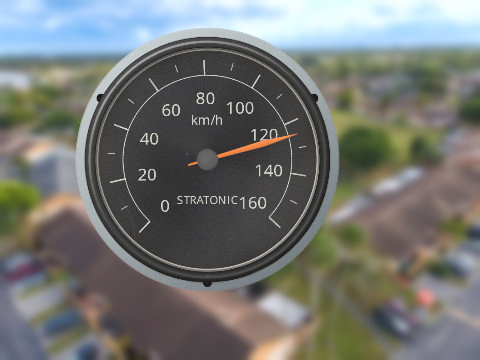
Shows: 125 km/h
